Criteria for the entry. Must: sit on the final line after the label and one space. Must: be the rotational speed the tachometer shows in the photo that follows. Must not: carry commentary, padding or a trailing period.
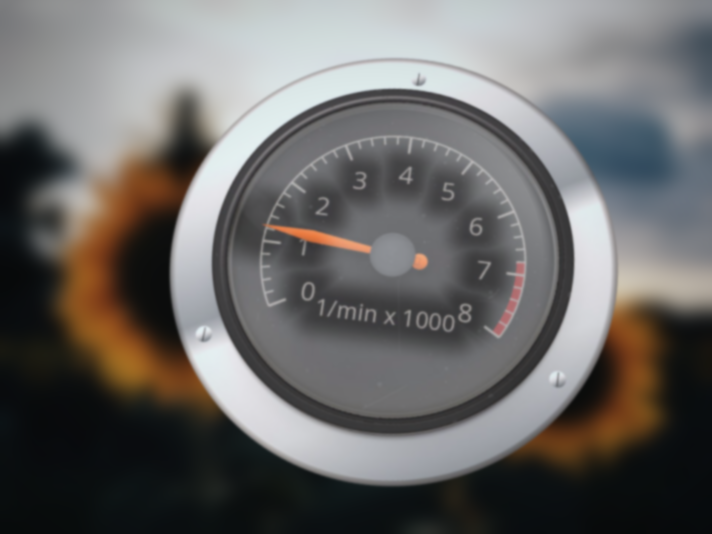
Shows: 1200 rpm
